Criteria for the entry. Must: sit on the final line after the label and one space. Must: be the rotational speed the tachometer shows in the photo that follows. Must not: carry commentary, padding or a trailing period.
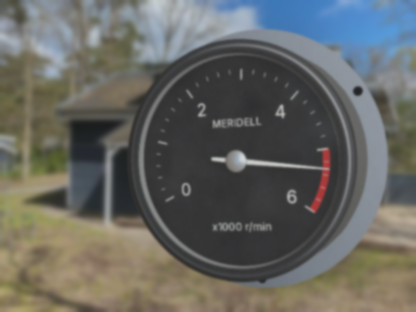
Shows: 5300 rpm
